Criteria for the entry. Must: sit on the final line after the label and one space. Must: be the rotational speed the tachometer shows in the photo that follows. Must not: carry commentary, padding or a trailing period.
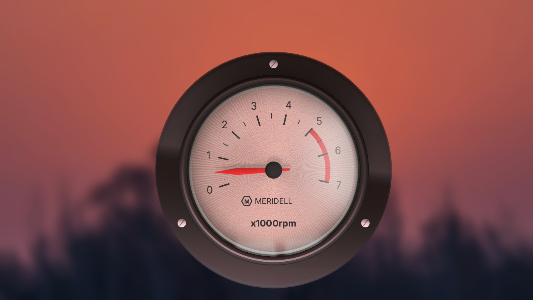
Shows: 500 rpm
